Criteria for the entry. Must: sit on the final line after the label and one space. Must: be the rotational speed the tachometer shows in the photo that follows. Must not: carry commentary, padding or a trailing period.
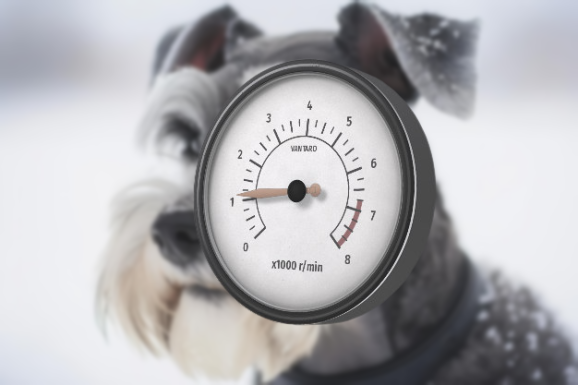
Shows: 1125 rpm
